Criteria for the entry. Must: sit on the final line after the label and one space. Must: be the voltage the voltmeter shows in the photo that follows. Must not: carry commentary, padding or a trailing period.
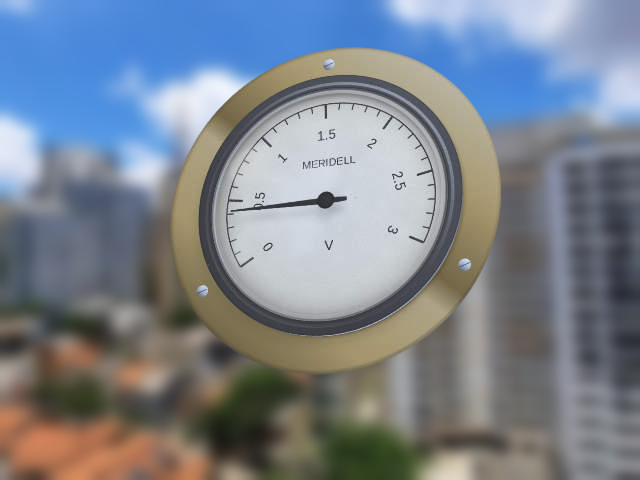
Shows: 0.4 V
